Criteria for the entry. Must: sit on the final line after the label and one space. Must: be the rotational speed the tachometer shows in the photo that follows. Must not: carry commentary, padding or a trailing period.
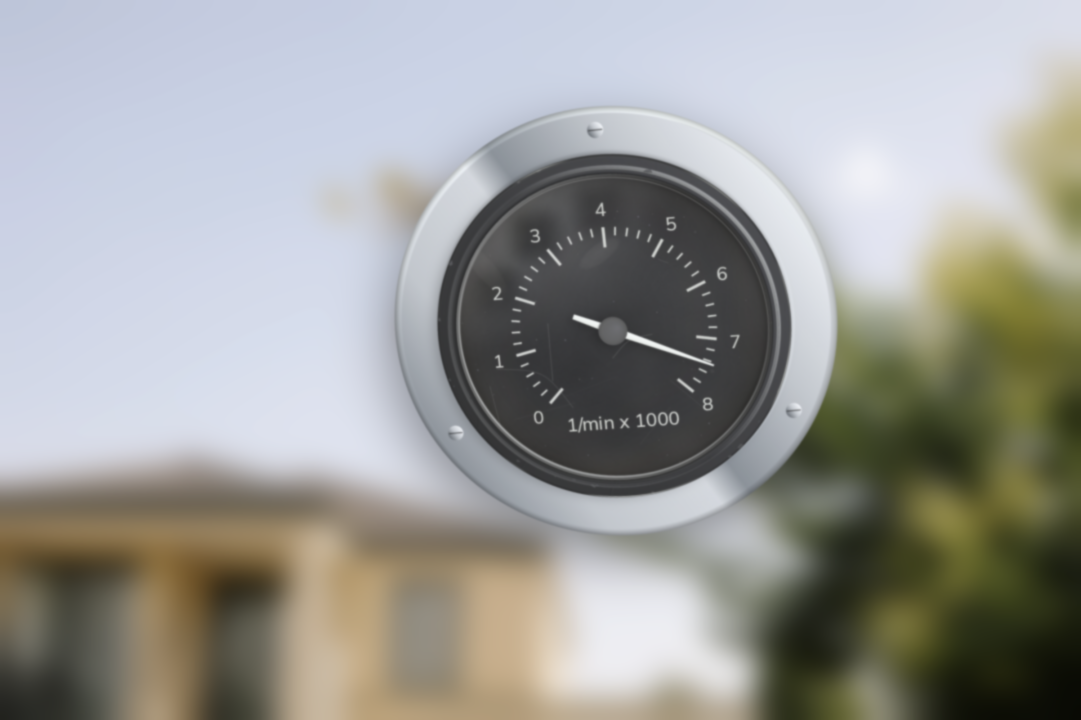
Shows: 7400 rpm
